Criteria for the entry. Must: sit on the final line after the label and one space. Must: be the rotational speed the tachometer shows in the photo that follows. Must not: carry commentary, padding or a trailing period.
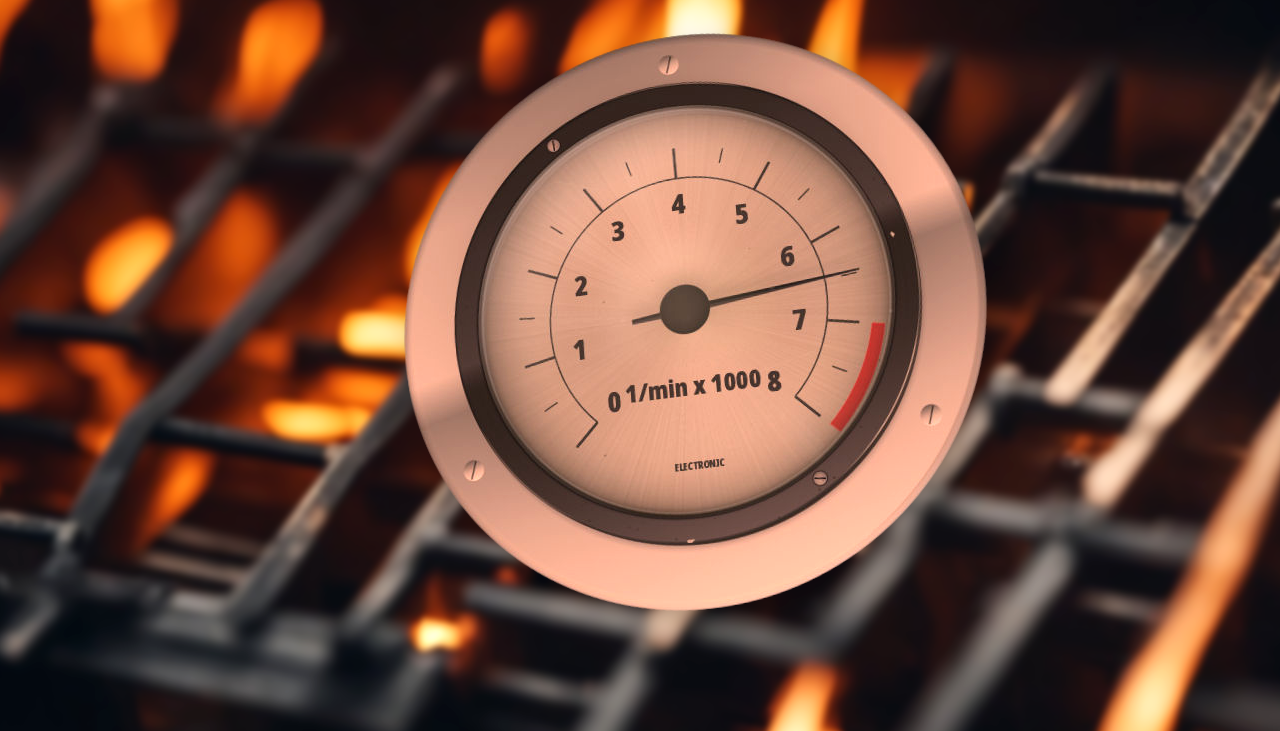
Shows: 6500 rpm
